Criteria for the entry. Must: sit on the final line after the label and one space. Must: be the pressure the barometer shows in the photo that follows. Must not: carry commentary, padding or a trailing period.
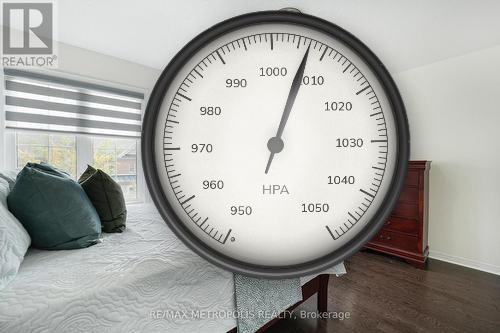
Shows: 1007 hPa
